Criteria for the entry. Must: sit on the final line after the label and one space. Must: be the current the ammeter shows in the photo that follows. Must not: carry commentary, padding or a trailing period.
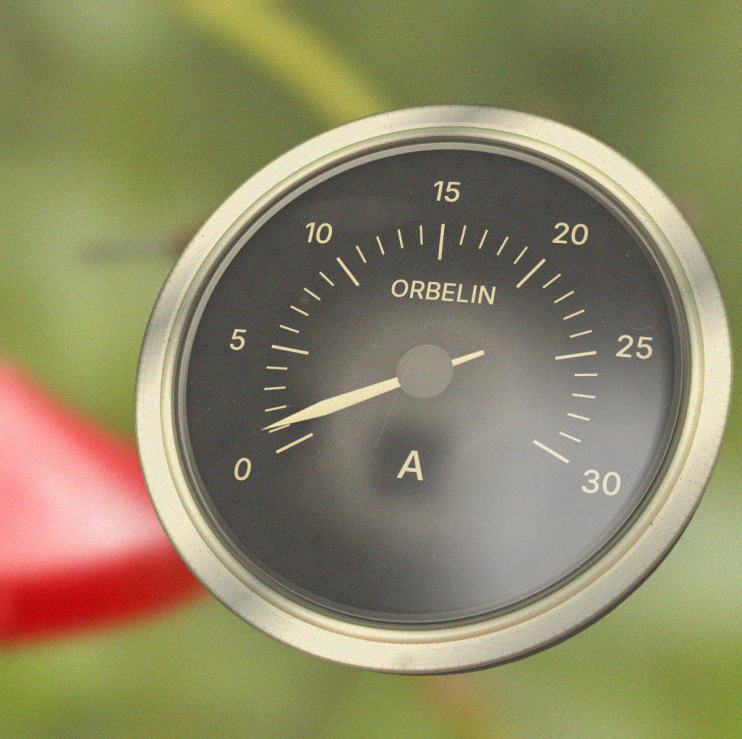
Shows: 1 A
